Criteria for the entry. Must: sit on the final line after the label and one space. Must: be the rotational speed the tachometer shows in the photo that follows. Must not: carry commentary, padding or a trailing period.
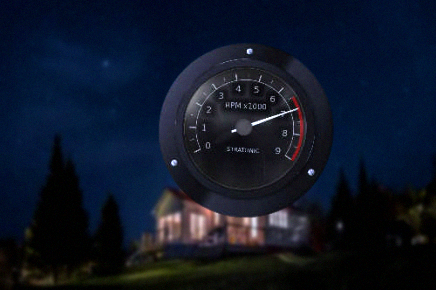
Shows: 7000 rpm
